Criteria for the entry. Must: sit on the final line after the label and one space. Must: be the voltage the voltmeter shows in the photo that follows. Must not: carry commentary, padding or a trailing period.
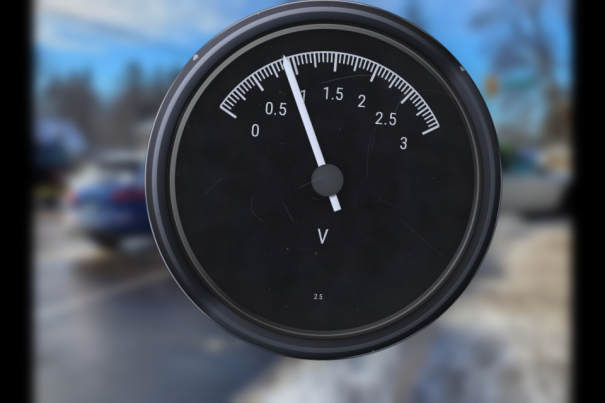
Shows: 0.9 V
